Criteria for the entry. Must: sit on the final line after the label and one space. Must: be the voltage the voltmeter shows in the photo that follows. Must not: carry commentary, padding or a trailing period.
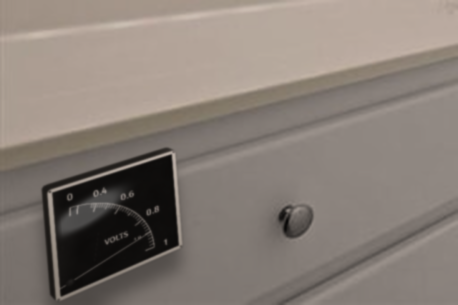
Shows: 0.9 V
